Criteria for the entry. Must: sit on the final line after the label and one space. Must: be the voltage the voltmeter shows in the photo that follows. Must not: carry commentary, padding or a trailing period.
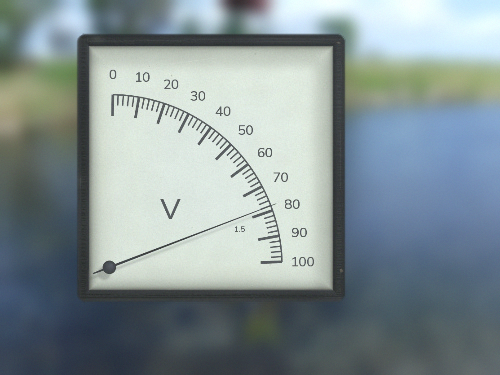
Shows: 78 V
